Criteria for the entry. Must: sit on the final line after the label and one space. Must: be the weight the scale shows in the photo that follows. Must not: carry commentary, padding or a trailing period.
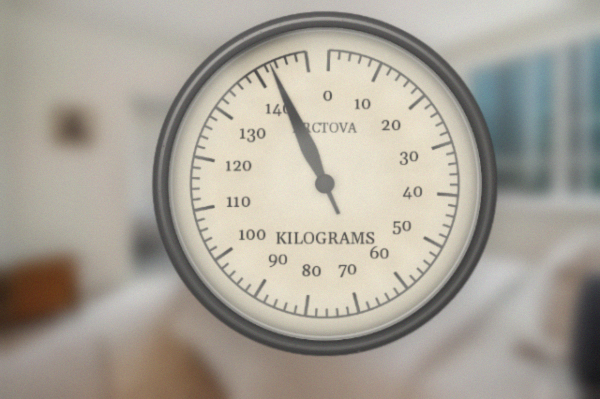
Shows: 143 kg
